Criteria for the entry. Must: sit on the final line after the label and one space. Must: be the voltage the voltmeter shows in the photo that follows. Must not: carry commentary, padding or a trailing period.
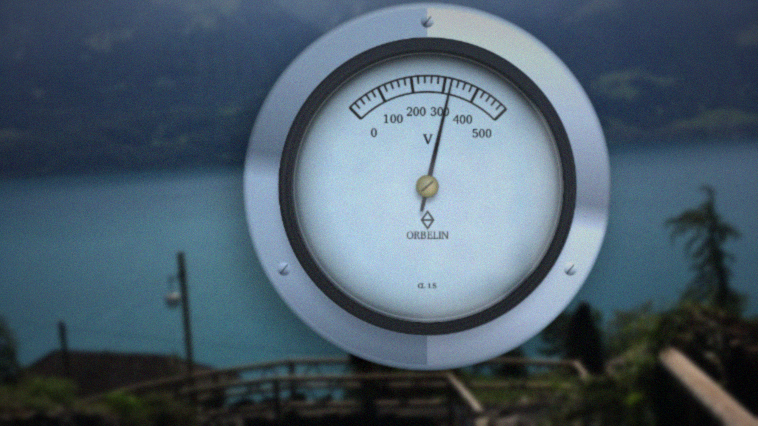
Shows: 320 V
